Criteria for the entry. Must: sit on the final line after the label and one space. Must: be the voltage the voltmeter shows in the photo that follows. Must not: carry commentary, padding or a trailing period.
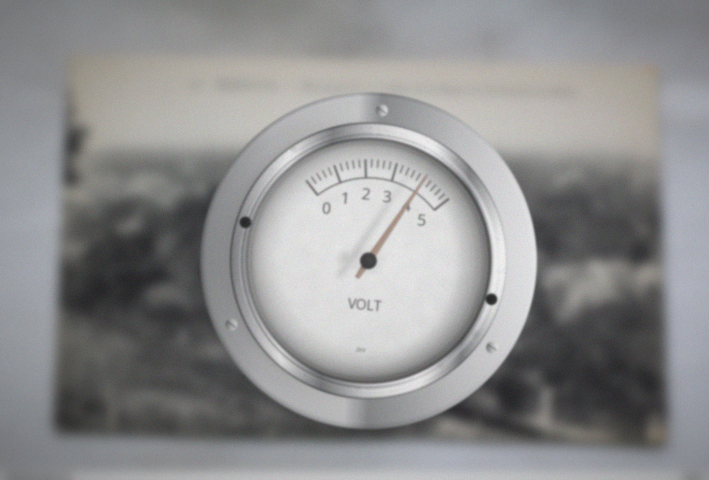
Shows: 4 V
